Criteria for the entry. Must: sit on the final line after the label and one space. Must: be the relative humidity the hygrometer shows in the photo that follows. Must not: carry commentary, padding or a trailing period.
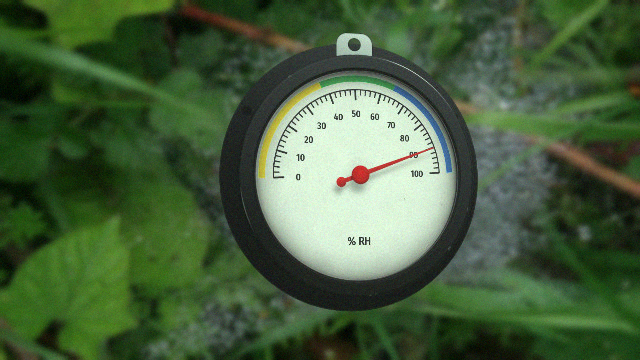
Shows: 90 %
